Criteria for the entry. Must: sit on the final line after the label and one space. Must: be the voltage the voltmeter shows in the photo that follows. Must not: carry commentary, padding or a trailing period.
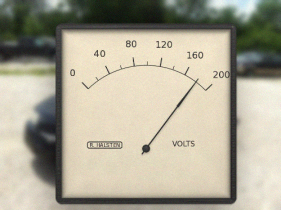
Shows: 180 V
